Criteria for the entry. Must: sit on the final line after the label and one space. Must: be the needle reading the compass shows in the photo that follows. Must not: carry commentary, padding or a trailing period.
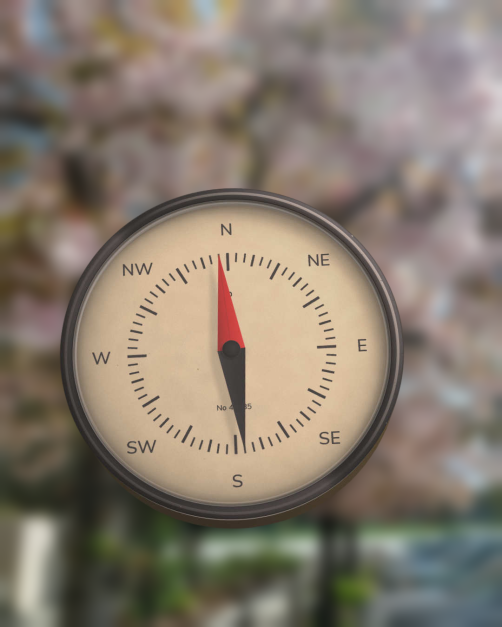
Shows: 355 °
